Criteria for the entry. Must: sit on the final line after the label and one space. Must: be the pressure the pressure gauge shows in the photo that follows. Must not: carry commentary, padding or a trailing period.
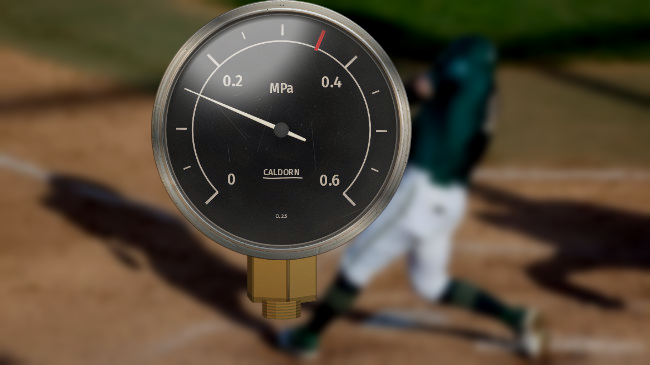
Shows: 0.15 MPa
